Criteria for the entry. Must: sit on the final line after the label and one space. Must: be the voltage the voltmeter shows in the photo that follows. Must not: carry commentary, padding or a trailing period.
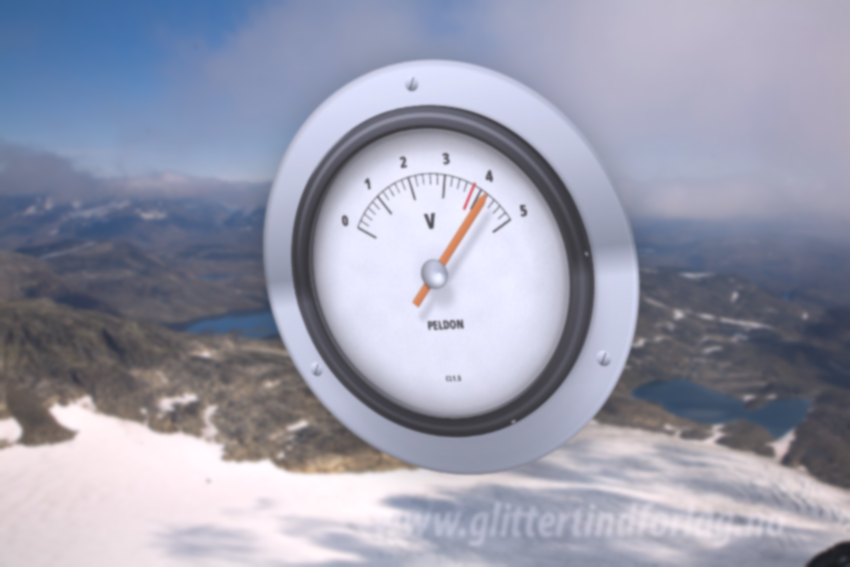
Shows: 4.2 V
